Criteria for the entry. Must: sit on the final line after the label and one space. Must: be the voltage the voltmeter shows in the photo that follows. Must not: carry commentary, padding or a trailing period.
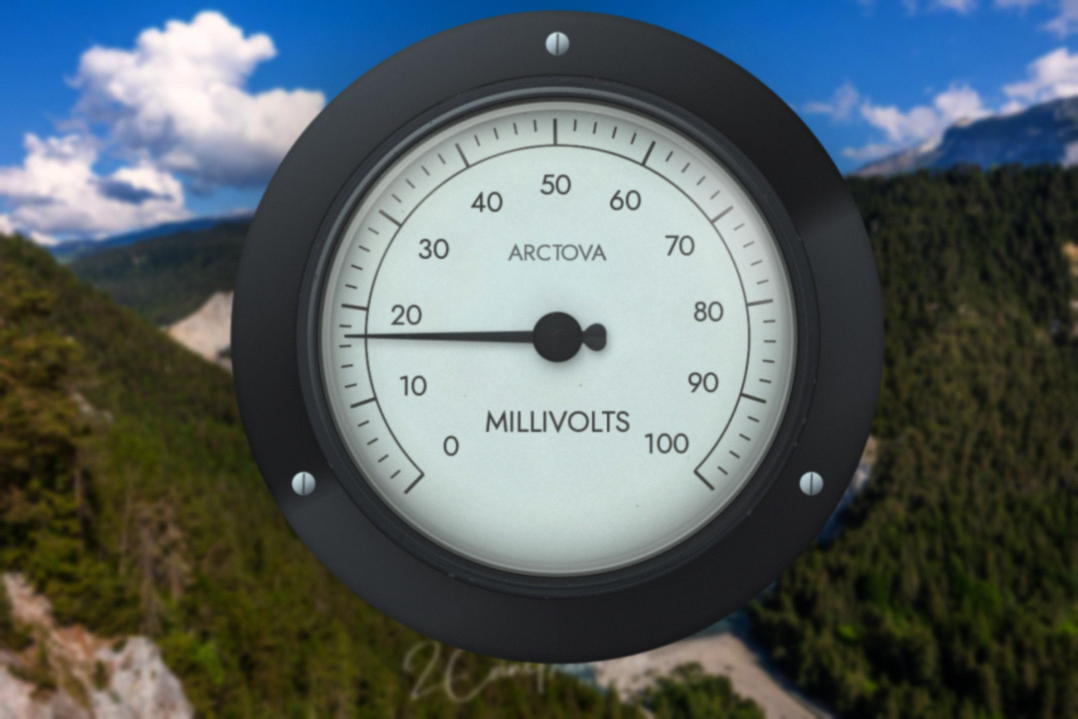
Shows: 17 mV
